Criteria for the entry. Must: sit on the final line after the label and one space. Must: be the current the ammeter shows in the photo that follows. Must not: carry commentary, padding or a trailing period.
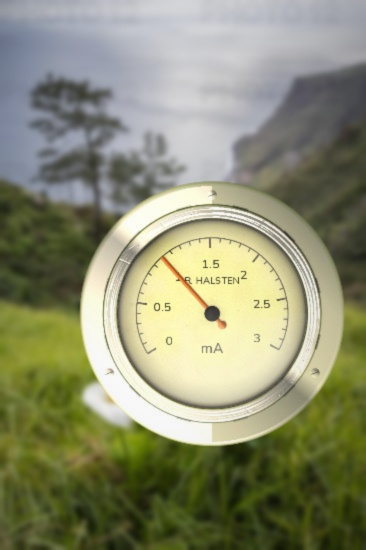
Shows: 1 mA
